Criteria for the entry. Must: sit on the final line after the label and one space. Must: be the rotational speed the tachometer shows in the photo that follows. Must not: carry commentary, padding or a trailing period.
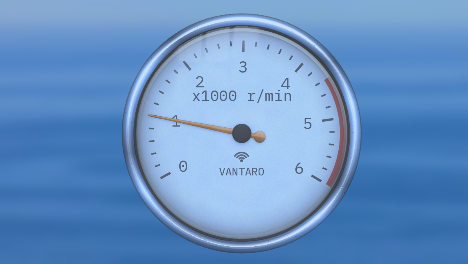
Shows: 1000 rpm
